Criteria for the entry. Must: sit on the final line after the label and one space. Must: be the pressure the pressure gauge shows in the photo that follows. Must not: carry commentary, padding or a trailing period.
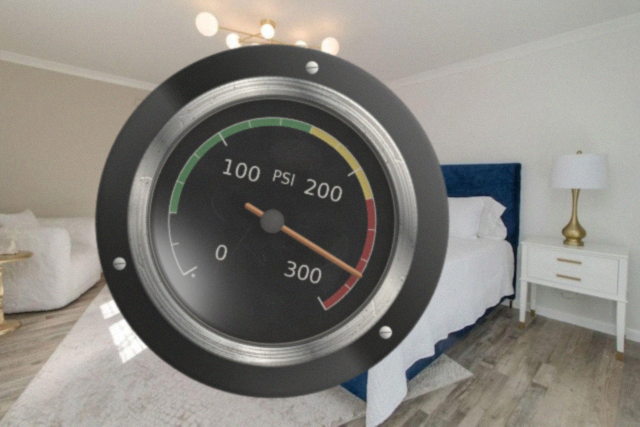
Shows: 270 psi
